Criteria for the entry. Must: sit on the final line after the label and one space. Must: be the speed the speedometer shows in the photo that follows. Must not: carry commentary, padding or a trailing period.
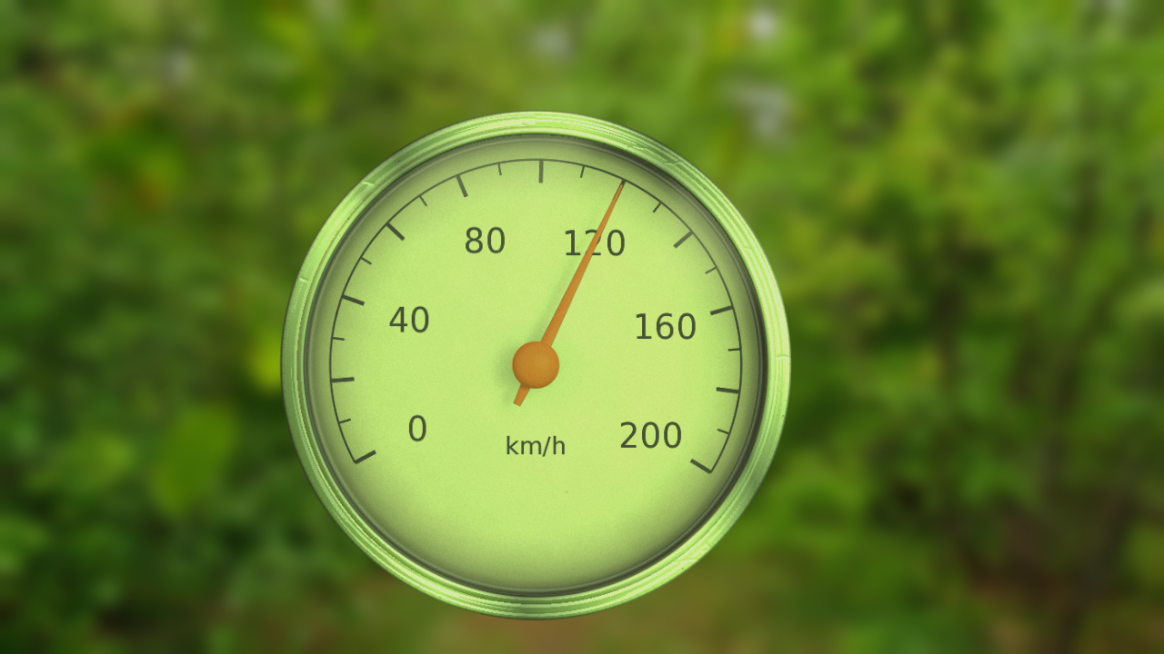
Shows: 120 km/h
